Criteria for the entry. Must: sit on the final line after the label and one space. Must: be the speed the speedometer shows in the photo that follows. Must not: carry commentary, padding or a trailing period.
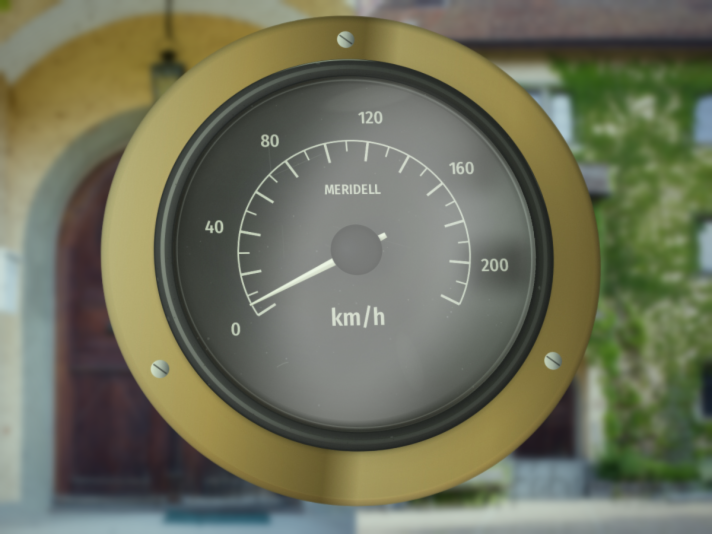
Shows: 5 km/h
